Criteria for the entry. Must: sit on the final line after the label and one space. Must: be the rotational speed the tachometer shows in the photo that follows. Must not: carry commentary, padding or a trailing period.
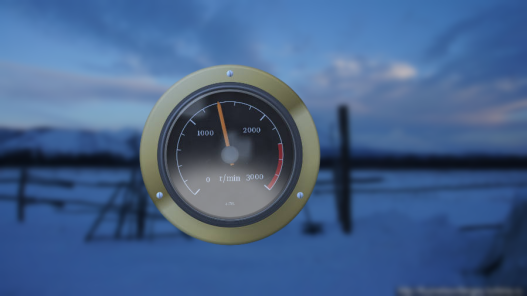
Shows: 1400 rpm
